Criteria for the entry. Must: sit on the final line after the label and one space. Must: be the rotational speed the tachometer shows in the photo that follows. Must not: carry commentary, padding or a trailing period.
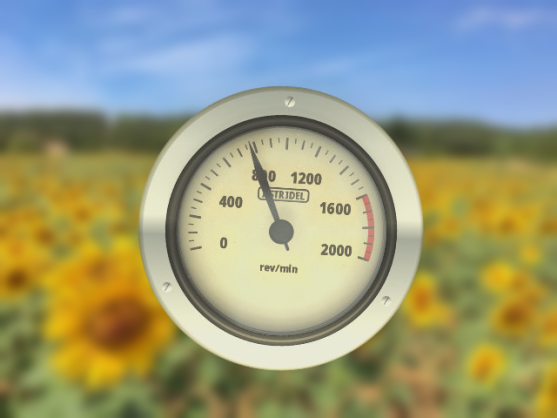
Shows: 775 rpm
